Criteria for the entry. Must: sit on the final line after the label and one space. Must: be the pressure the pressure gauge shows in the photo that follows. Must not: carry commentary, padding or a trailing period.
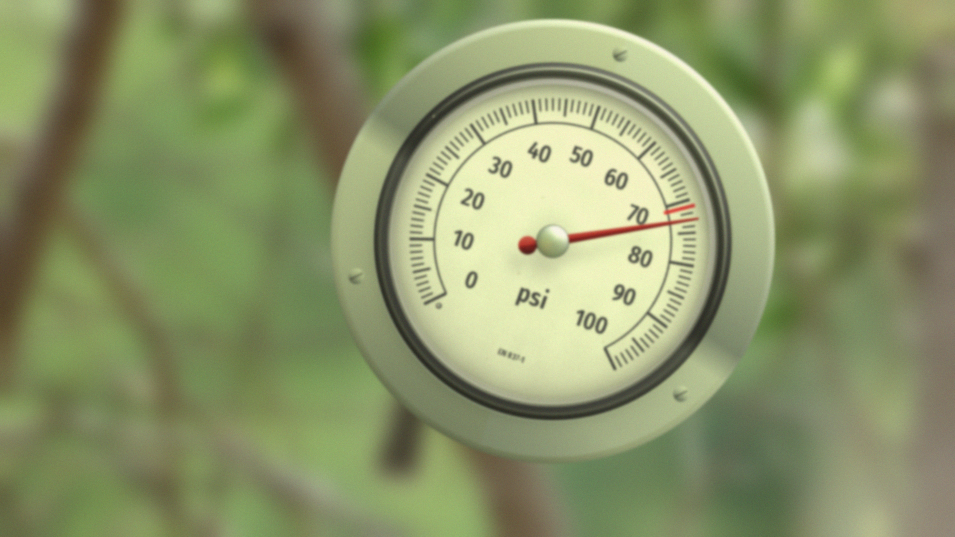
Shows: 73 psi
